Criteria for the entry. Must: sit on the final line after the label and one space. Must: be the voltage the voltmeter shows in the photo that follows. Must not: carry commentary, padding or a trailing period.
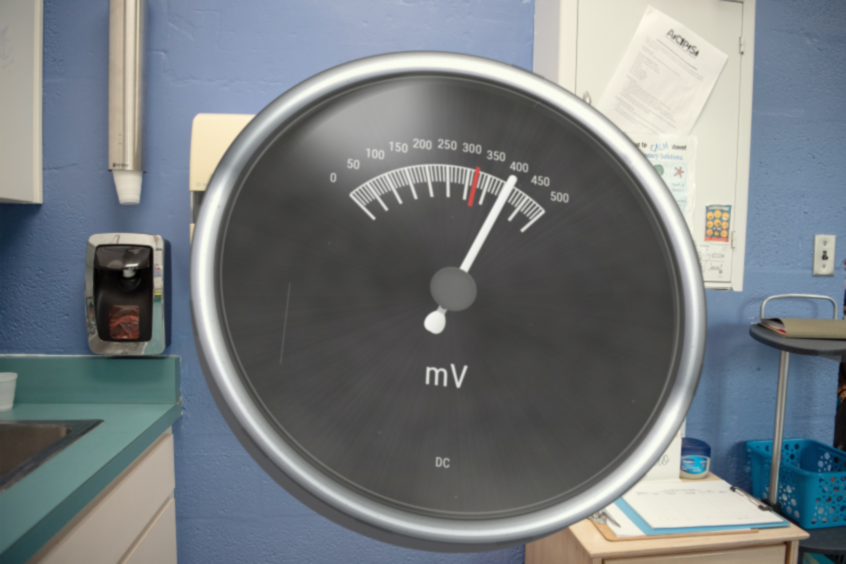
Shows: 400 mV
